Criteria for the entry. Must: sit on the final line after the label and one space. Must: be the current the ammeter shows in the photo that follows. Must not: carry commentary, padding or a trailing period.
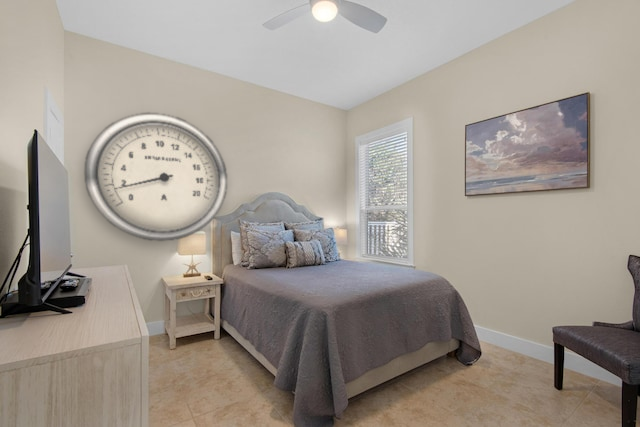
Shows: 1.5 A
